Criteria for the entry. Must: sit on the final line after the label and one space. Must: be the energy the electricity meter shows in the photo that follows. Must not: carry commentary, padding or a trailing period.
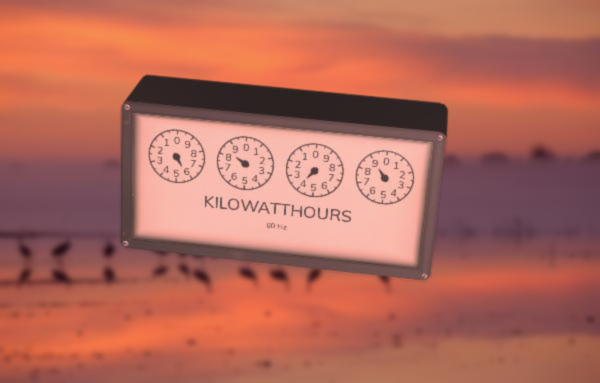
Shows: 5839 kWh
